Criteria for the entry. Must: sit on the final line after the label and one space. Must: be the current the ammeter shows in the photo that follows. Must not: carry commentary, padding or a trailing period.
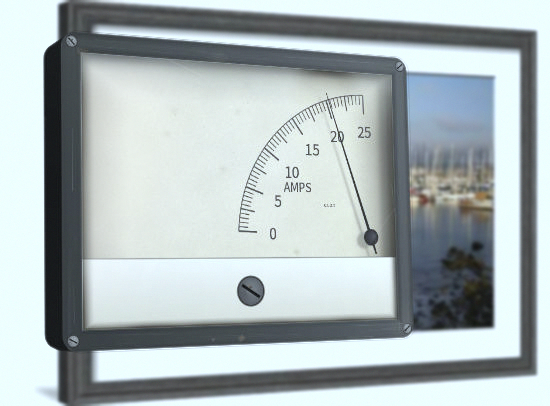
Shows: 20 A
